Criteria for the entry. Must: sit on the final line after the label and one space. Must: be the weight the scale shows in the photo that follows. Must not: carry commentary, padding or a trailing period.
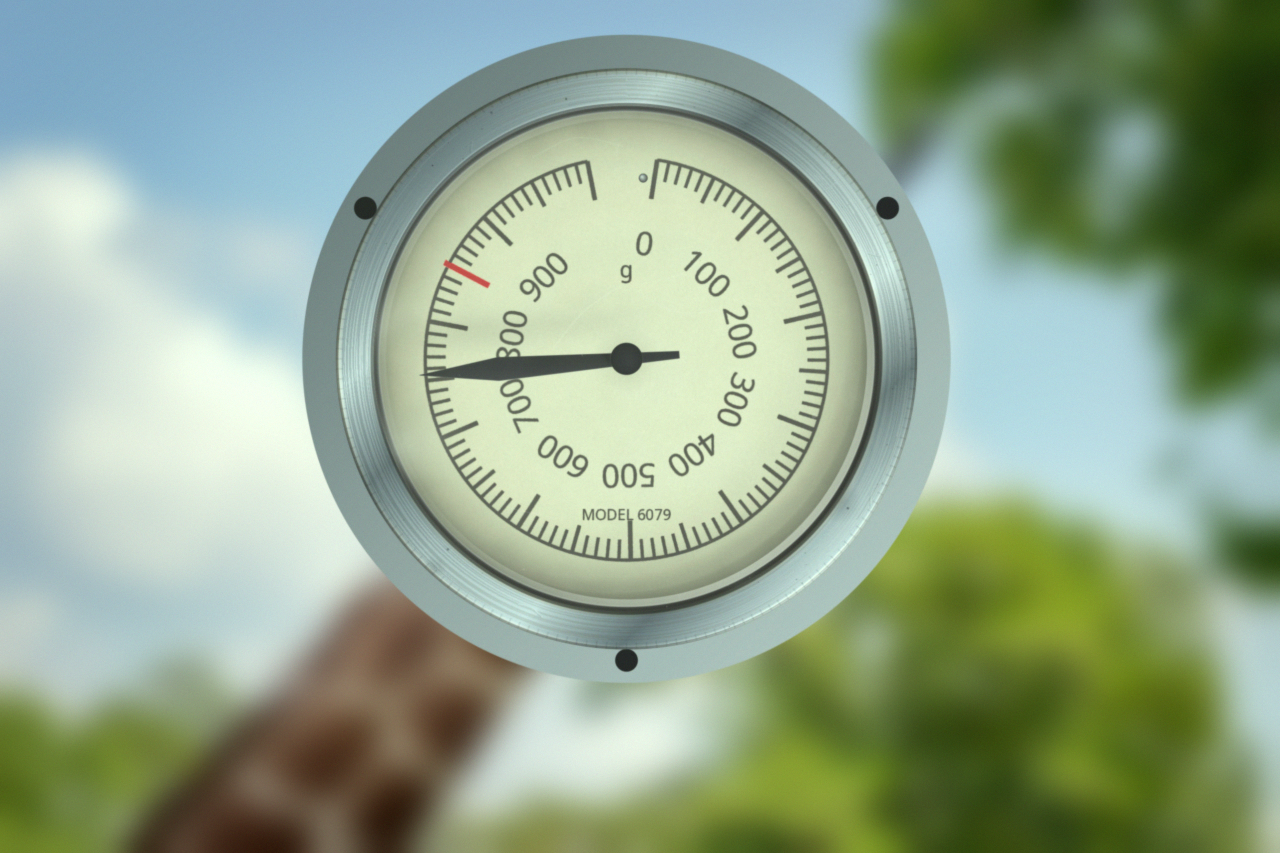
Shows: 755 g
